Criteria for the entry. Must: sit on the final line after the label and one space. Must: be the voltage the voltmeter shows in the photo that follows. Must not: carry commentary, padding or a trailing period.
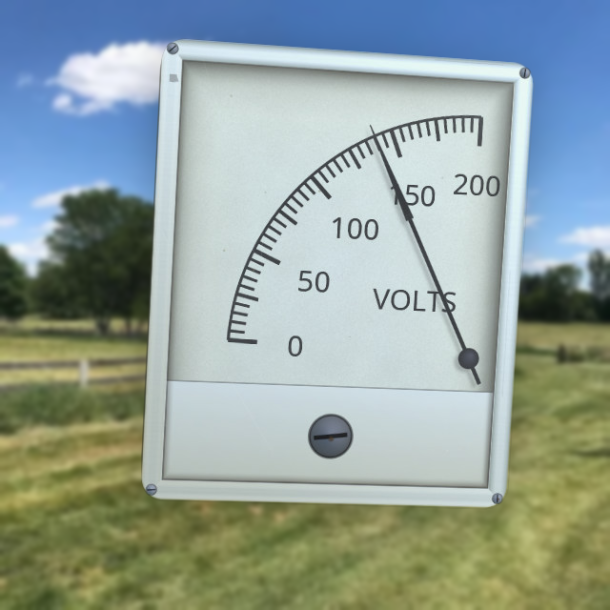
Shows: 140 V
